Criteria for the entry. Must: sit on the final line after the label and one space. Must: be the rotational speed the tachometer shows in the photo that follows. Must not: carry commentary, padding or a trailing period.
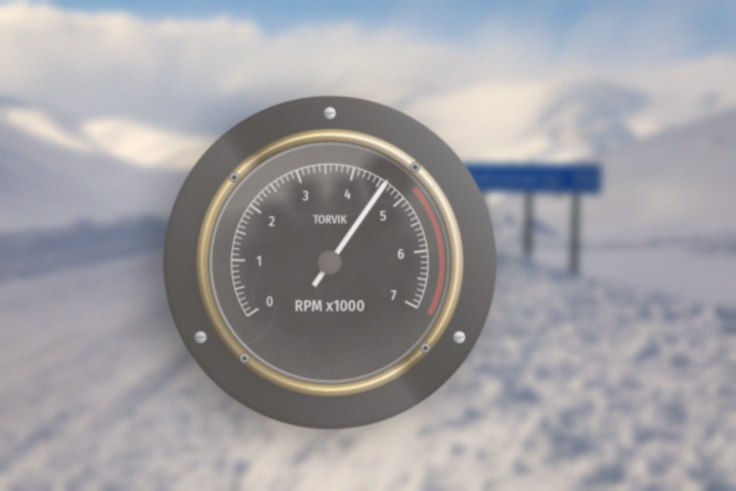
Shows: 4600 rpm
